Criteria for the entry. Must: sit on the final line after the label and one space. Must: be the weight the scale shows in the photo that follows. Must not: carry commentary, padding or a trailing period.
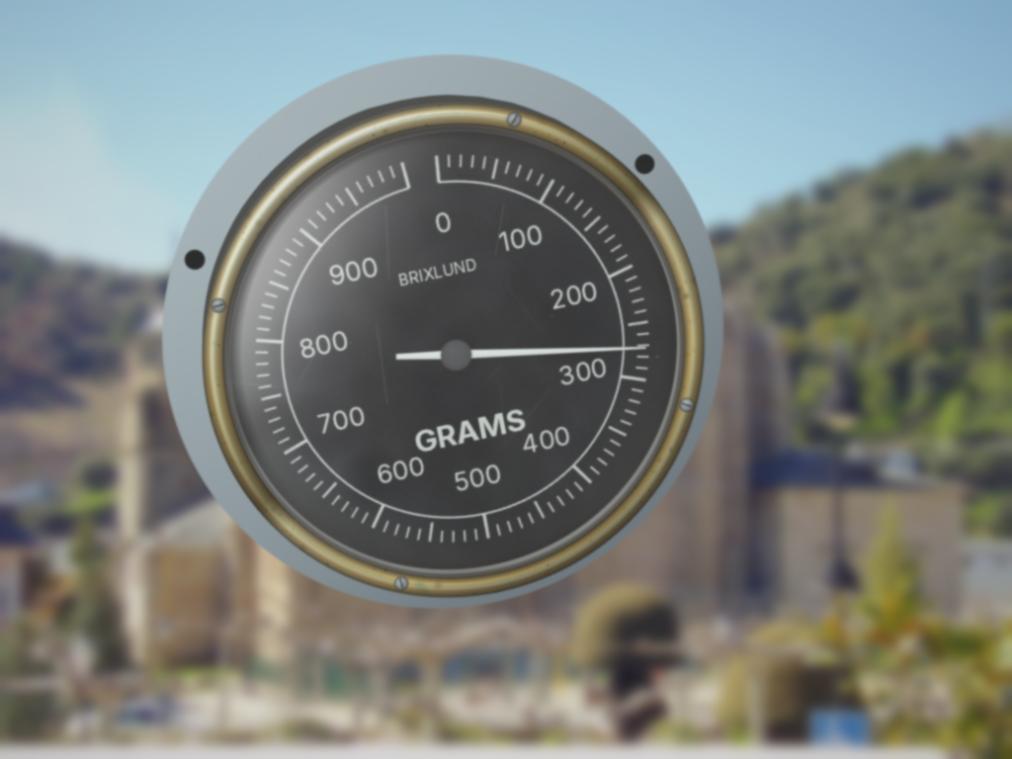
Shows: 270 g
